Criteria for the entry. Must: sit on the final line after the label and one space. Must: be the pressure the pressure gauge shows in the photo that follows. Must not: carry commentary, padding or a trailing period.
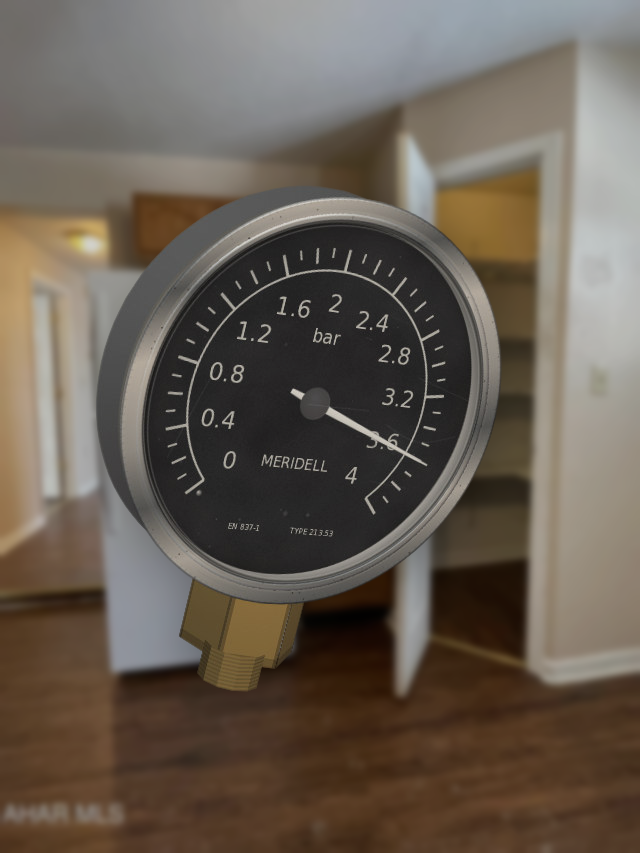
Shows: 3.6 bar
